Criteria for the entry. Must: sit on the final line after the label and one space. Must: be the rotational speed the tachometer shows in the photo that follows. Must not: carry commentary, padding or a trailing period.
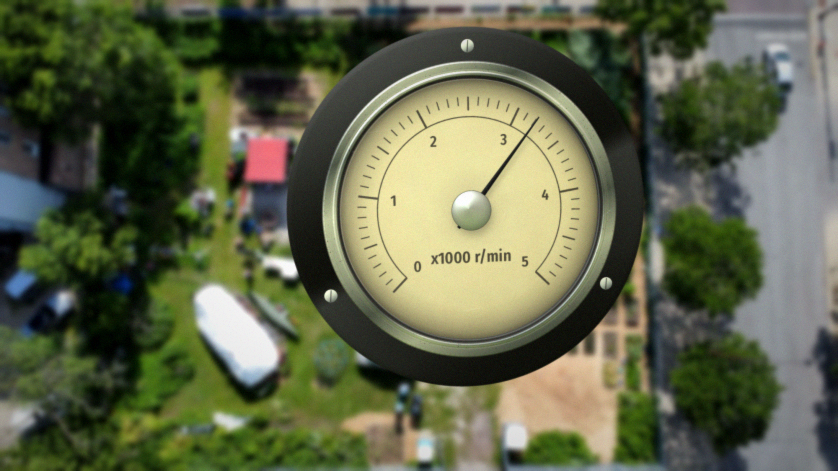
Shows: 3200 rpm
